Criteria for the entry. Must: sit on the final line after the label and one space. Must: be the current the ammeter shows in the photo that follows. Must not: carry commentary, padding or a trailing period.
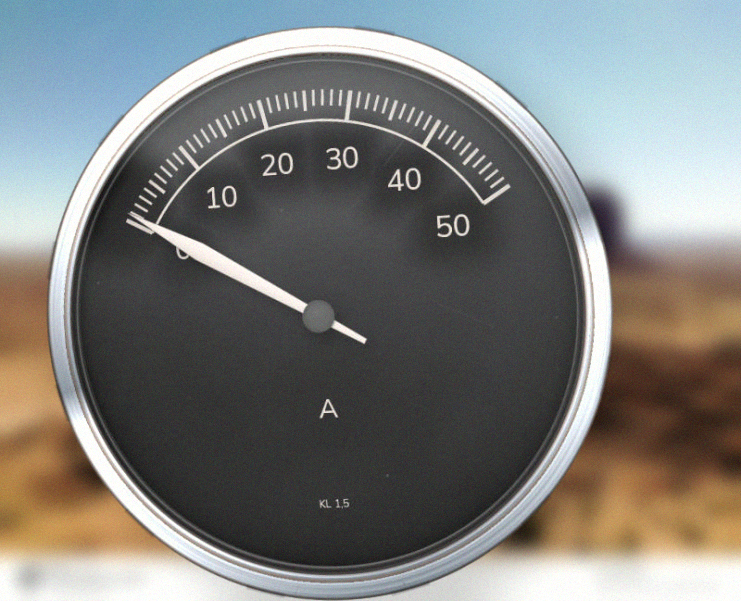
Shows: 1 A
